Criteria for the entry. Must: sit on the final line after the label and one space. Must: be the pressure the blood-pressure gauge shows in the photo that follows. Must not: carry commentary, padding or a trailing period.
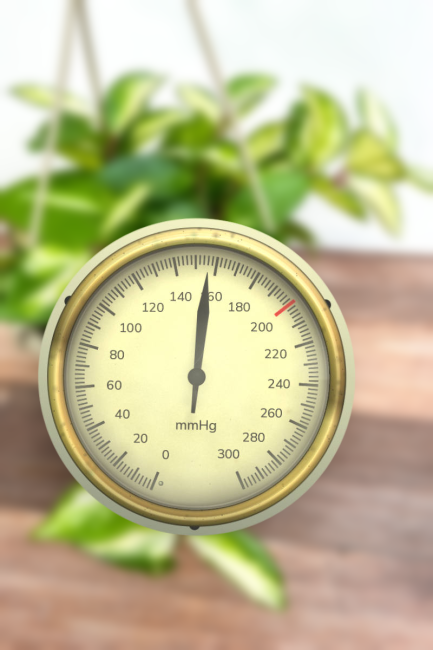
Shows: 156 mmHg
